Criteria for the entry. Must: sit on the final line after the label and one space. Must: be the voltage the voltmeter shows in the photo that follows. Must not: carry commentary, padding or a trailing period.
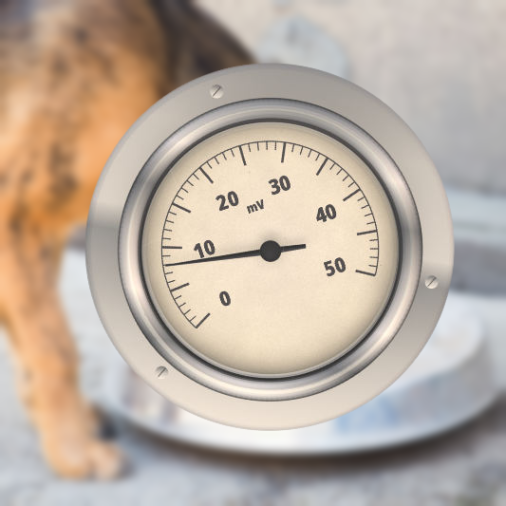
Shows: 8 mV
